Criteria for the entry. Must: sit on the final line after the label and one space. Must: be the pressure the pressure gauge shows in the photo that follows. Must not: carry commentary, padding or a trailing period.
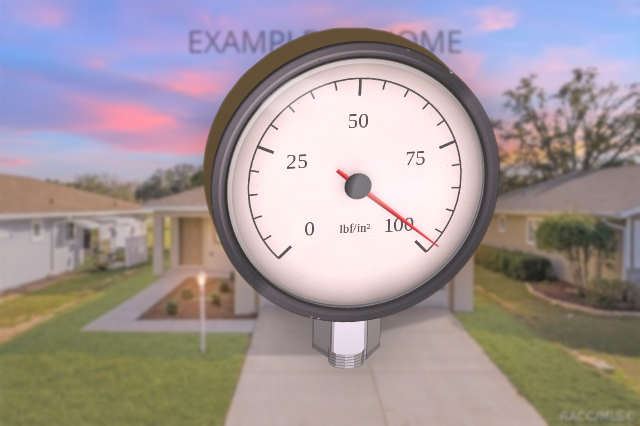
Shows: 97.5 psi
